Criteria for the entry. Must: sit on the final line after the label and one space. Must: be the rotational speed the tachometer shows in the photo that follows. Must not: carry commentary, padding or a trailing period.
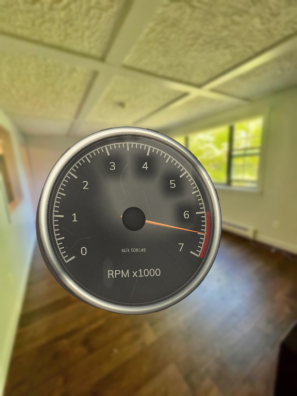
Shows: 6500 rpm
